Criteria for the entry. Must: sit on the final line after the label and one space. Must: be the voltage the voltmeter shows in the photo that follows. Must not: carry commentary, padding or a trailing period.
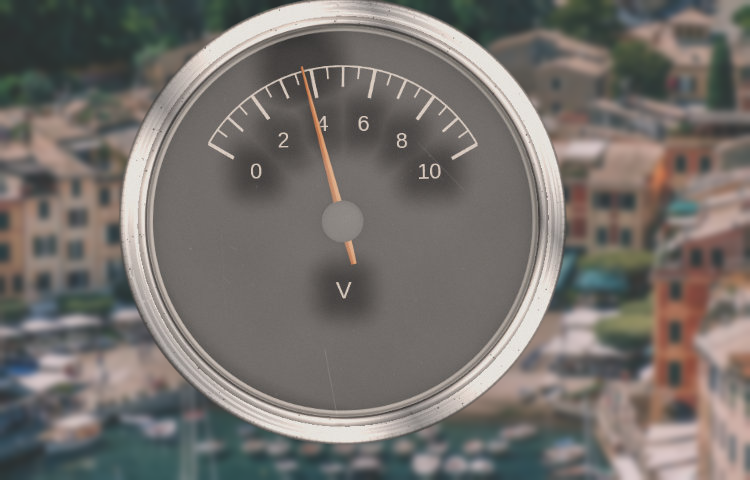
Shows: 3.75 V
